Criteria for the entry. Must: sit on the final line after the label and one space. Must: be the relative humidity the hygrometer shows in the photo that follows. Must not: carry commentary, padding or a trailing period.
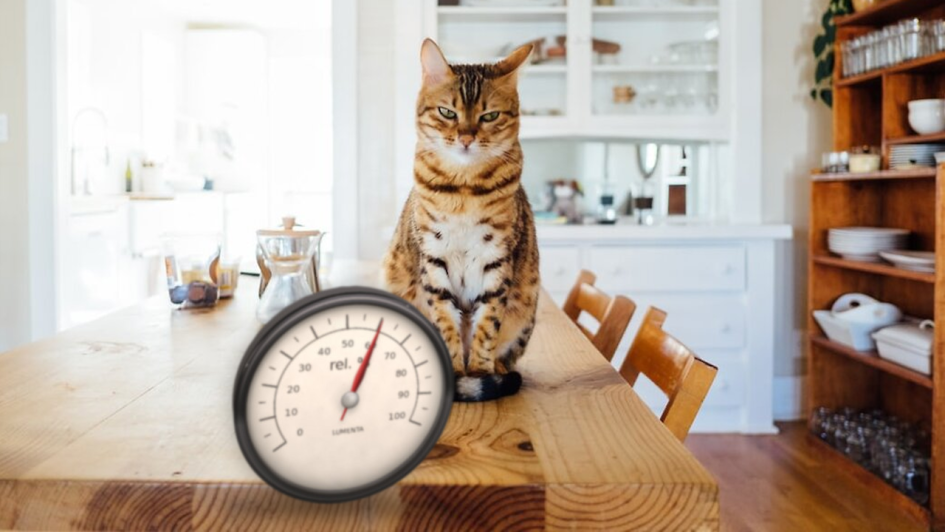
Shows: 60 %
